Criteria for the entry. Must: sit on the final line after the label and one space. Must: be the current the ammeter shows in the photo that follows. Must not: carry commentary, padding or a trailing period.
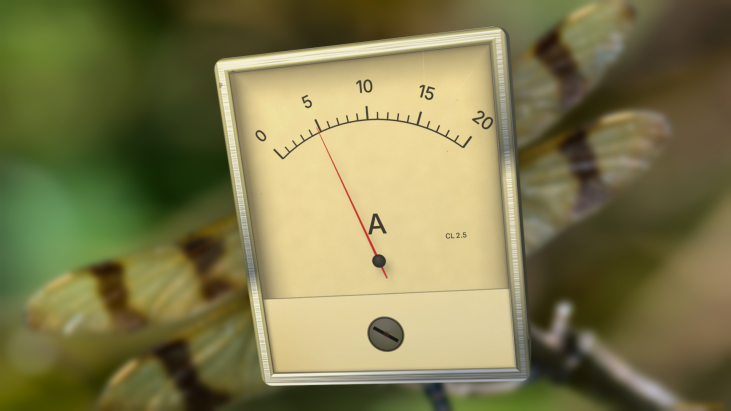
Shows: 5 A
